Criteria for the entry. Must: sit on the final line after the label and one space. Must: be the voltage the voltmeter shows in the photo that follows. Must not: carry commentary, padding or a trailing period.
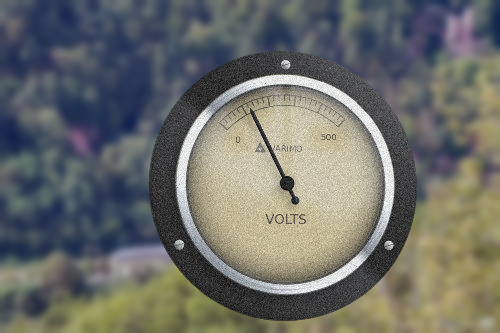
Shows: 120 V
